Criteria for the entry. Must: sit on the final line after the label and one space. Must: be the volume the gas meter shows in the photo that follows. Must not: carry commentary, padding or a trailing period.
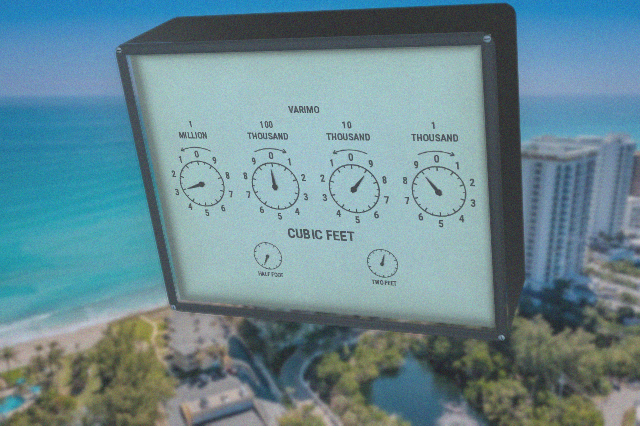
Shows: 298900 ft³
